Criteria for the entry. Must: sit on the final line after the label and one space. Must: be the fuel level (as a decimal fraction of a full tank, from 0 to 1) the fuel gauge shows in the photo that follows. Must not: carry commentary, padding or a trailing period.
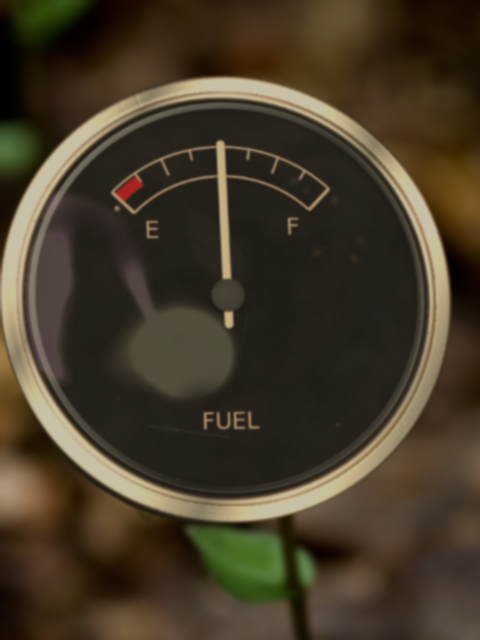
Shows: 0.5
